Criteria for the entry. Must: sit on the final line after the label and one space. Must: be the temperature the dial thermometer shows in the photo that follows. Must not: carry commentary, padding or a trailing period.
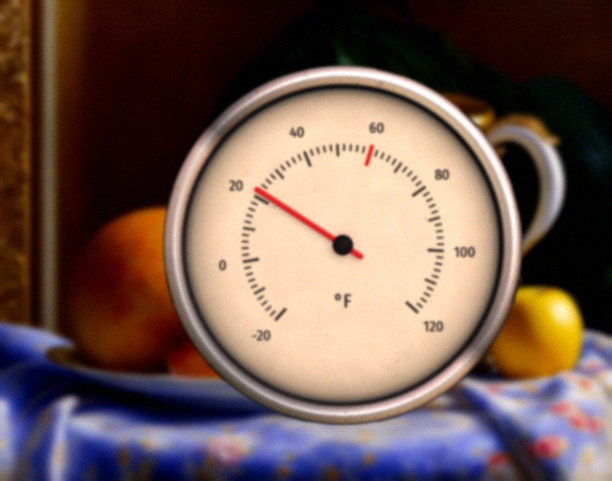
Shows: 22 °F
